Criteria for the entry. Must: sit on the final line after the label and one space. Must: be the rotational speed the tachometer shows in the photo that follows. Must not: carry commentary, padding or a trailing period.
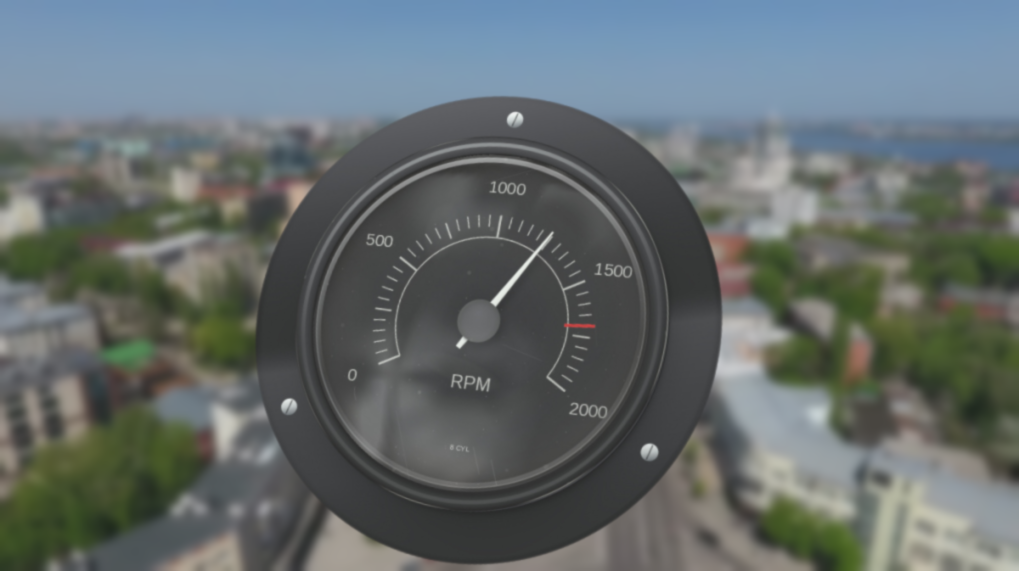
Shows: 1250 rpm
